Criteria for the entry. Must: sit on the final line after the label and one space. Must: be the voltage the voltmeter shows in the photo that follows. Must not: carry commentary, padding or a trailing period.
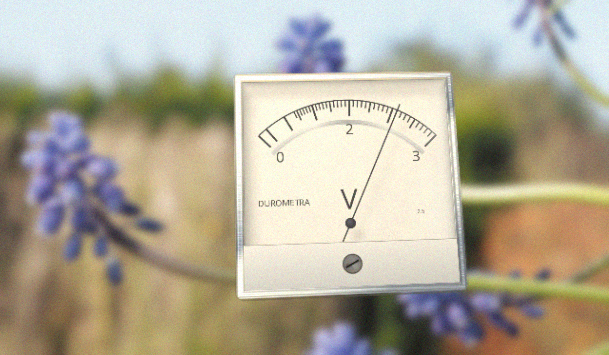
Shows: 2.55 V
